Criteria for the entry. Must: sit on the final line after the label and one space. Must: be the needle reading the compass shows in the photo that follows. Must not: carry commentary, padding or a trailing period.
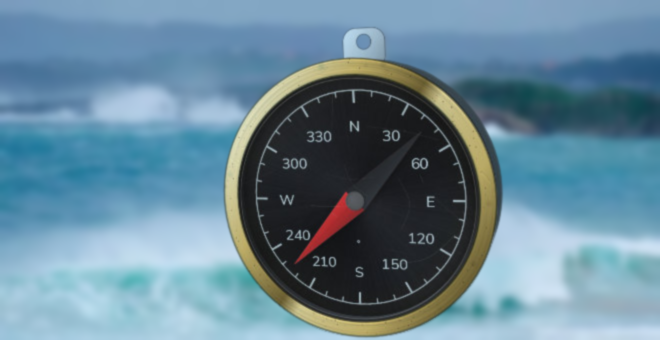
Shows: 225 °
